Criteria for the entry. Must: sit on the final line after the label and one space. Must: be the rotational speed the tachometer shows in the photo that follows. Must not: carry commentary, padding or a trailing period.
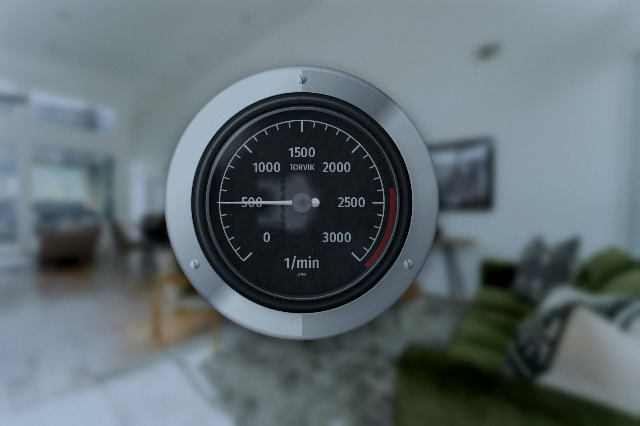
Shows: 500 rpm
